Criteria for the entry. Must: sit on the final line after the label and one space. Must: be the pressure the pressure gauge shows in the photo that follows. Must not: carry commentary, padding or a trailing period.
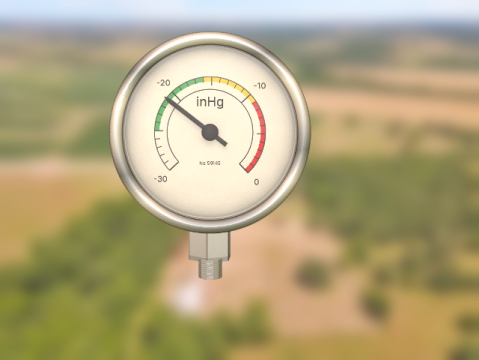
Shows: -21 inHg
